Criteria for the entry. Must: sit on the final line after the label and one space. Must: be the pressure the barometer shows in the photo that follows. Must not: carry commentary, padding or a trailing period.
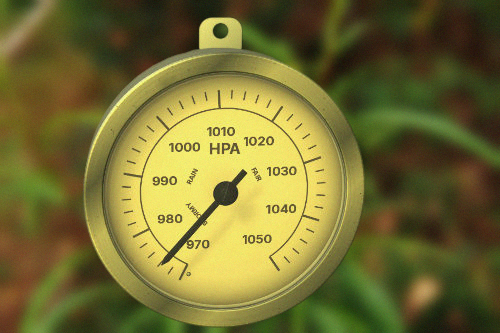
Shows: 974 hPa
